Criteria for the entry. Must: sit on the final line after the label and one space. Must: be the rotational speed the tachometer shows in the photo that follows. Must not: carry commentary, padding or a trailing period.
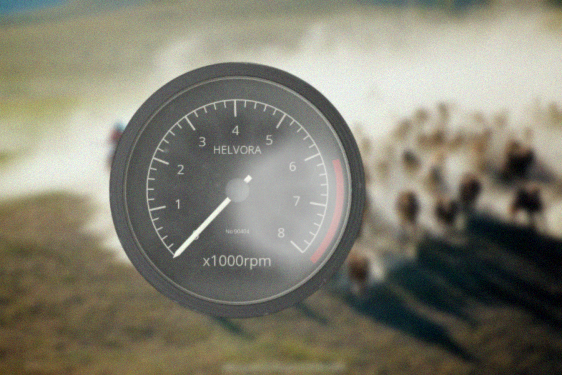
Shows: 0 rpm
